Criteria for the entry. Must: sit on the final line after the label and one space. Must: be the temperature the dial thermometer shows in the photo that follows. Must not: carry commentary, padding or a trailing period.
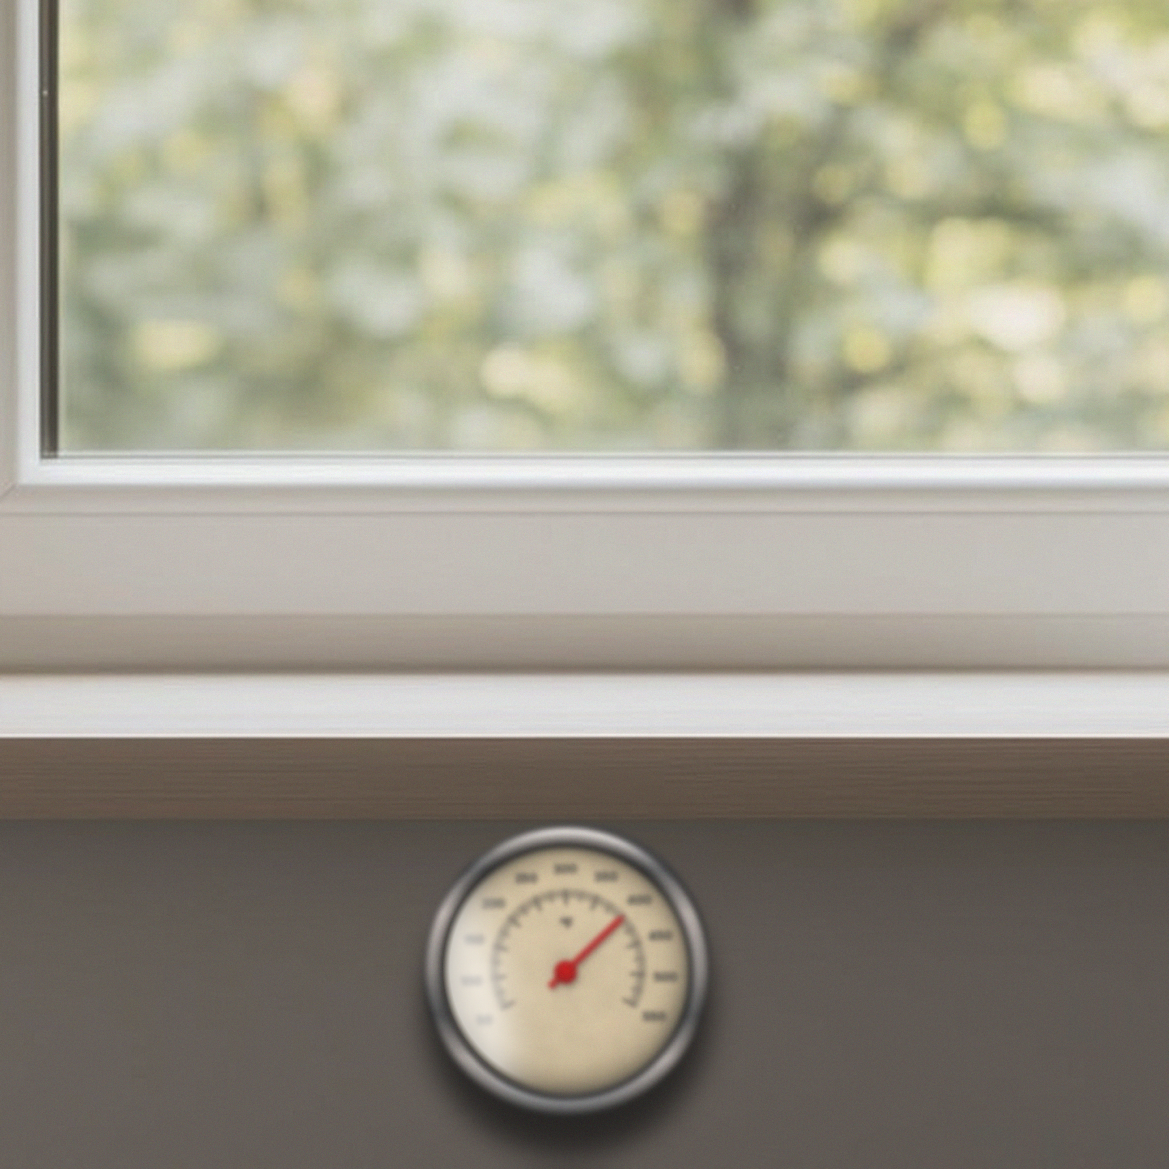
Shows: 400 °F
